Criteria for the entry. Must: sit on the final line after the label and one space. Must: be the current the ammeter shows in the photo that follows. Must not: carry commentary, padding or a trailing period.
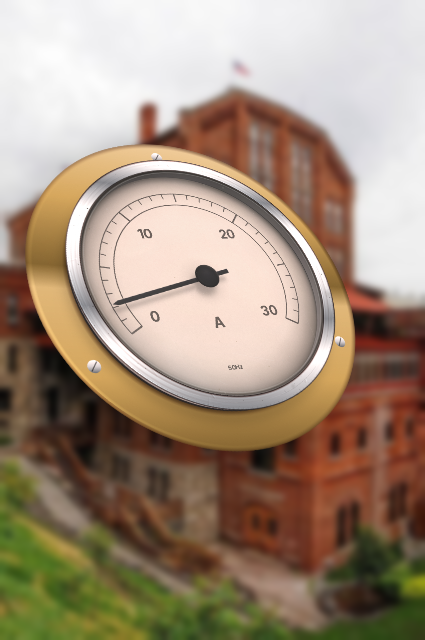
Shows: 2 A
